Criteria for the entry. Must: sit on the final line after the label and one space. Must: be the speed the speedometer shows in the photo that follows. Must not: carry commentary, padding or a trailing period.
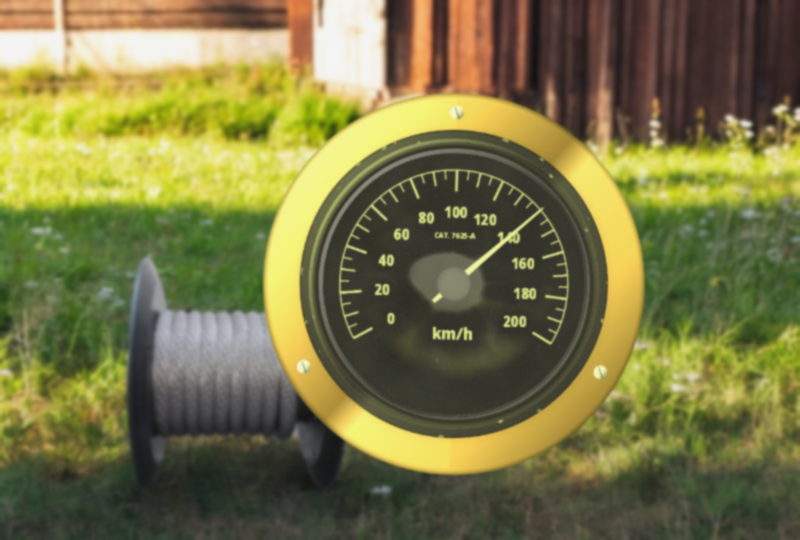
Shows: 140 km/h
